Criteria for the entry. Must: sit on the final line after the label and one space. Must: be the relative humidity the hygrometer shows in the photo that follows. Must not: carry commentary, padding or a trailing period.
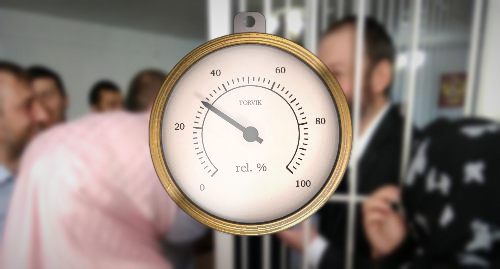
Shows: 30 %
